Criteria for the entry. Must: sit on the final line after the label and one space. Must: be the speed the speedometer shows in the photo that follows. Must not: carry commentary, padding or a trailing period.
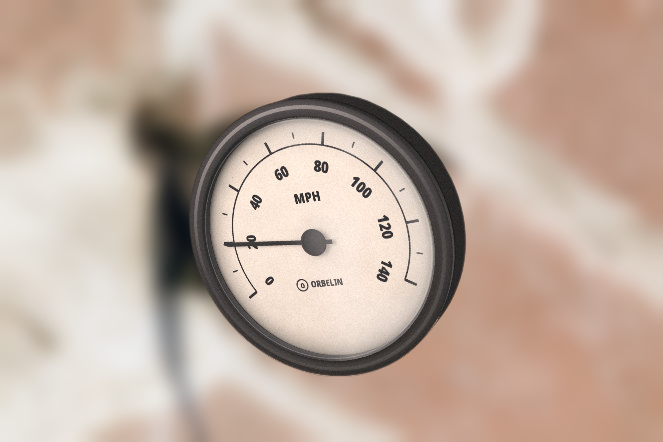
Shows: 20 mph
